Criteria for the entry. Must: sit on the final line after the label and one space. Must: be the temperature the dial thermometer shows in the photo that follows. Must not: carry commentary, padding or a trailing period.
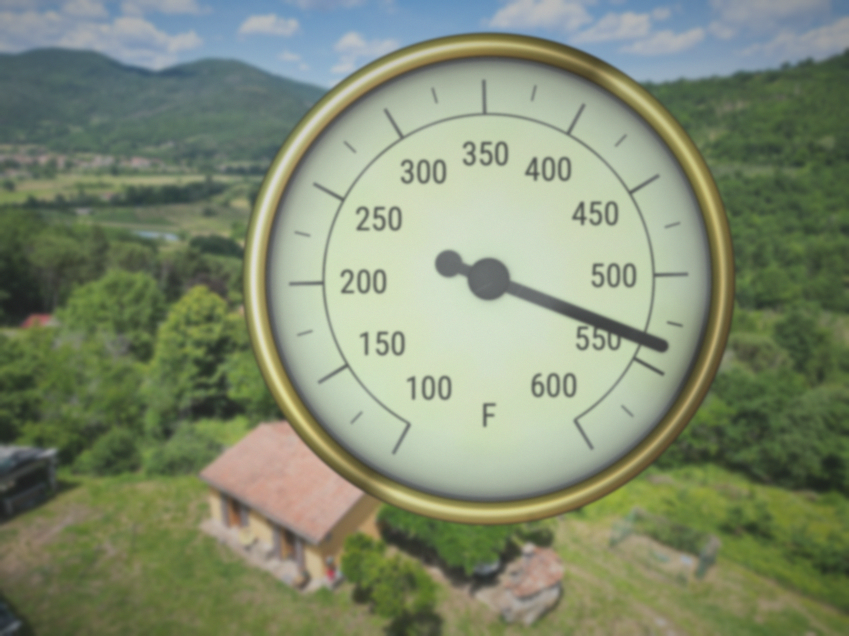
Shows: 537.5 °F
